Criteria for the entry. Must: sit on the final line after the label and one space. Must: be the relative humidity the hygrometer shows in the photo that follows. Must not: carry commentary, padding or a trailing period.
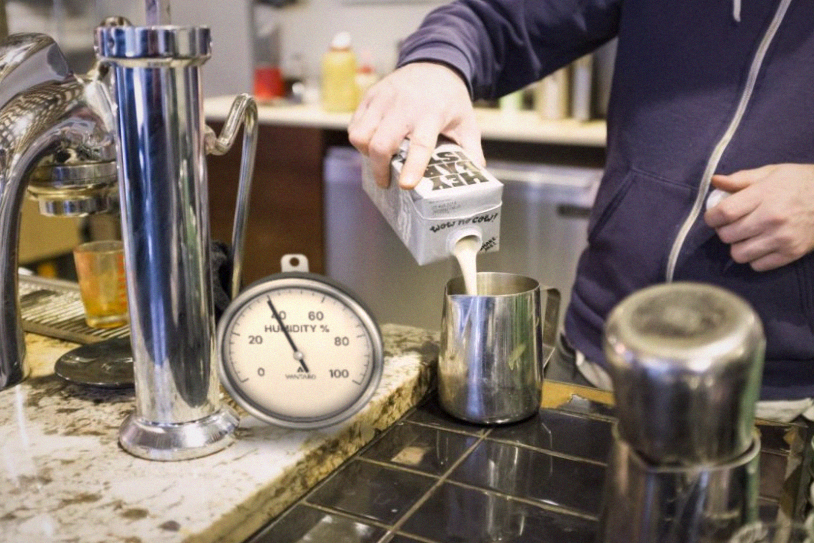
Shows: 40 %
